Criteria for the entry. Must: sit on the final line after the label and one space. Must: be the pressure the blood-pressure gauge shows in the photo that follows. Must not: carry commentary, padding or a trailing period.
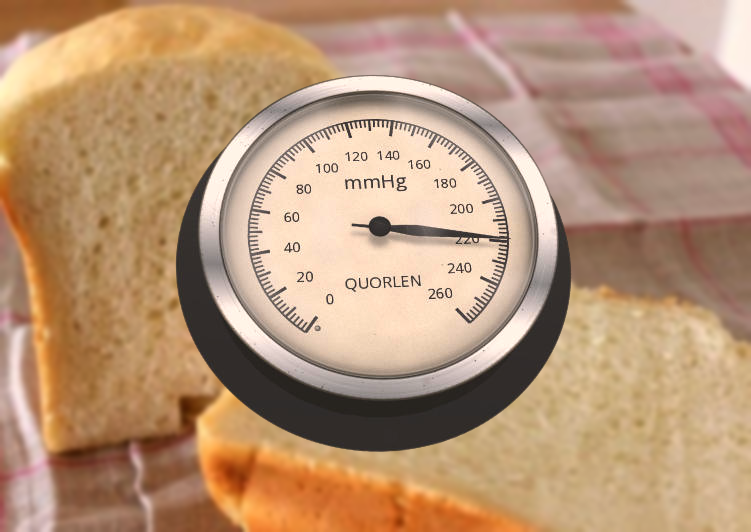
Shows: 220 mmHg
